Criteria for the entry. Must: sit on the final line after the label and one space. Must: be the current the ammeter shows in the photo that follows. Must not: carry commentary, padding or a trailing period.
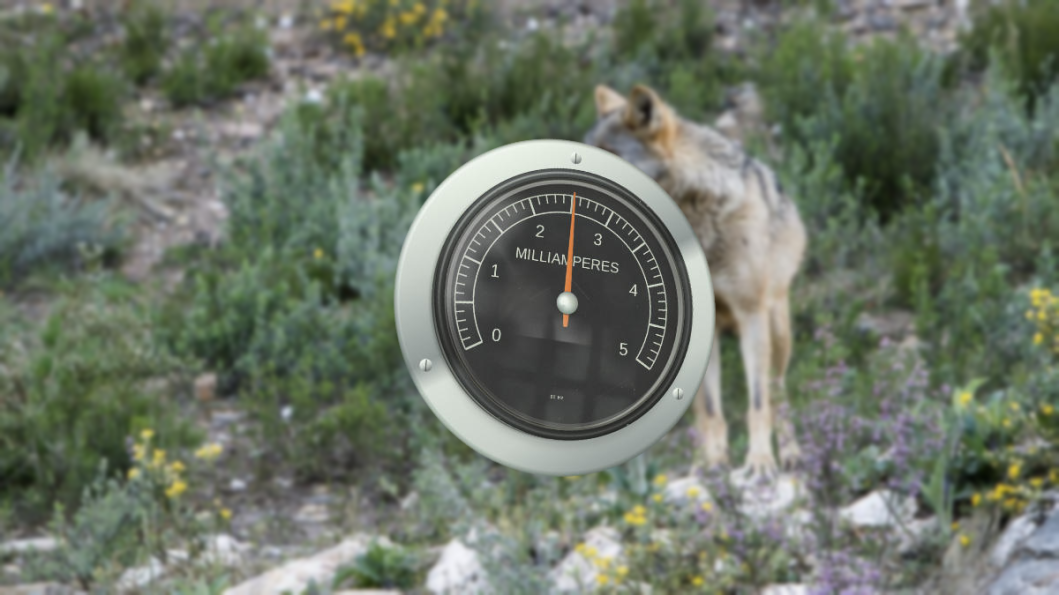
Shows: 2.5 mA
